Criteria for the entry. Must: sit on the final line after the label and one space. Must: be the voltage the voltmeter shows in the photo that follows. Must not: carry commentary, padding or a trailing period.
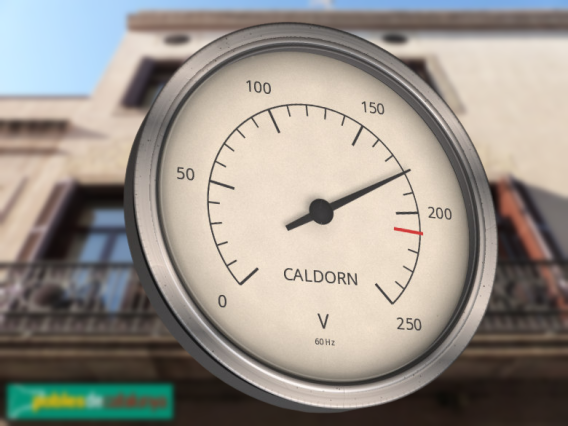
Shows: 180 V
